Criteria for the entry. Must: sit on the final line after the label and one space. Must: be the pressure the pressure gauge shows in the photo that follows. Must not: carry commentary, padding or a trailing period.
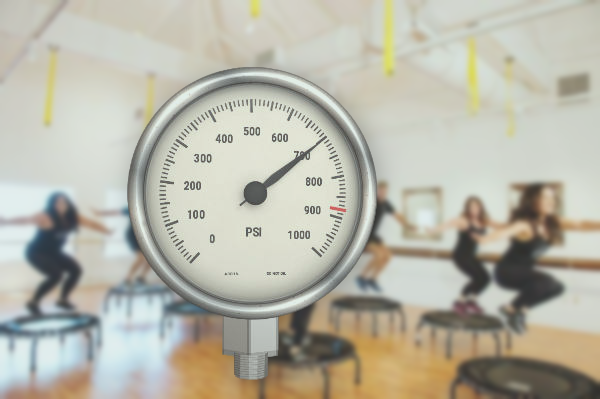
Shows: 700 psi
